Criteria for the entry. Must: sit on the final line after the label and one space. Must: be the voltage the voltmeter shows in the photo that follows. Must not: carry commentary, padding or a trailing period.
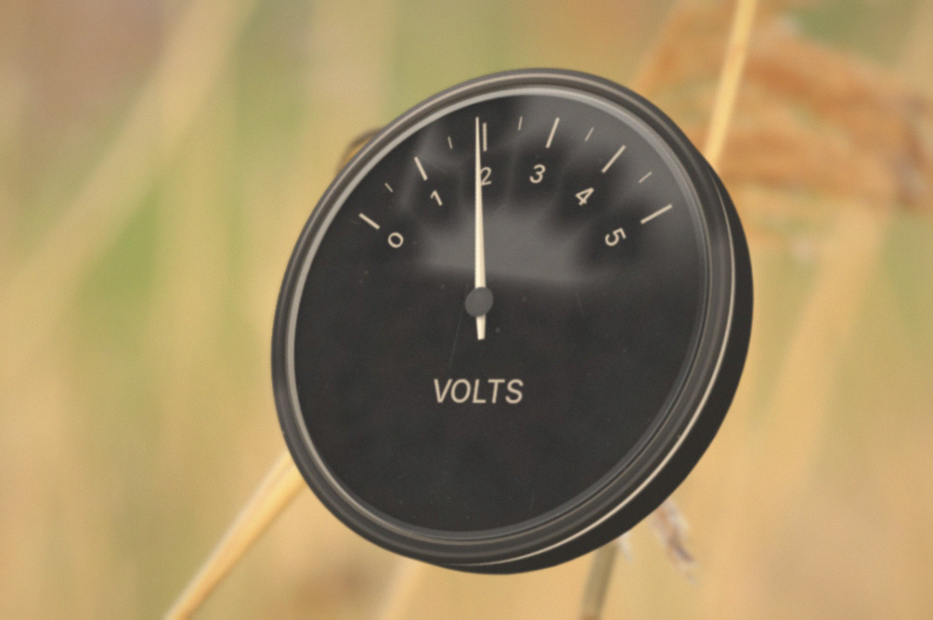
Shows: 2 V
